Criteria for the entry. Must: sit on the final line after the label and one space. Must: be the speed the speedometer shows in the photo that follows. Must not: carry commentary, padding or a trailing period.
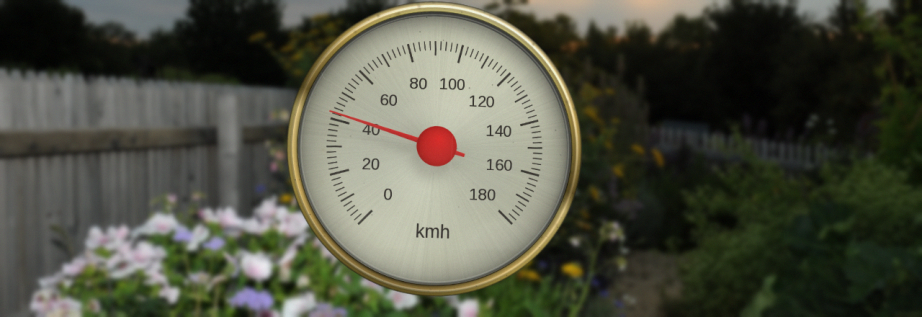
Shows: 42 km/h
